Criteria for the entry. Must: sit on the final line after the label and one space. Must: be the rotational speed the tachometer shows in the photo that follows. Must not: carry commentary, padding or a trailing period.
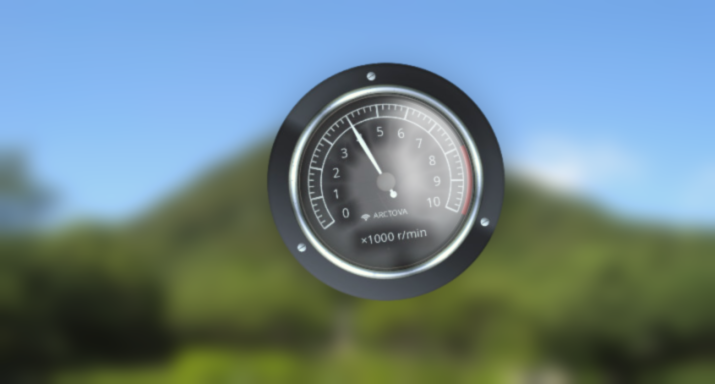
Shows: 4000 rpm
